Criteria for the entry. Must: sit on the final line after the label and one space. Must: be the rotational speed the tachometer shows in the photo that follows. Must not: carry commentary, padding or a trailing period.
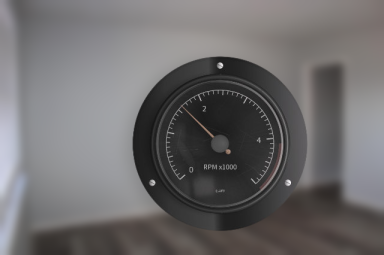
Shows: 1600 rpm
